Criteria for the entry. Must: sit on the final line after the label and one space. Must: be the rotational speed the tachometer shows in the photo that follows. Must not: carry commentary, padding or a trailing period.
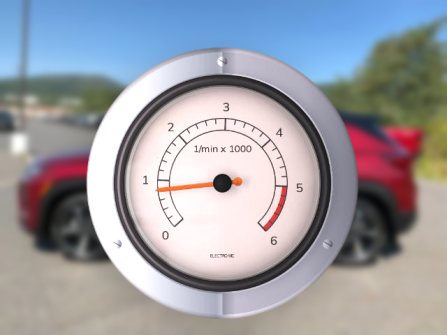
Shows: 800 rpm
